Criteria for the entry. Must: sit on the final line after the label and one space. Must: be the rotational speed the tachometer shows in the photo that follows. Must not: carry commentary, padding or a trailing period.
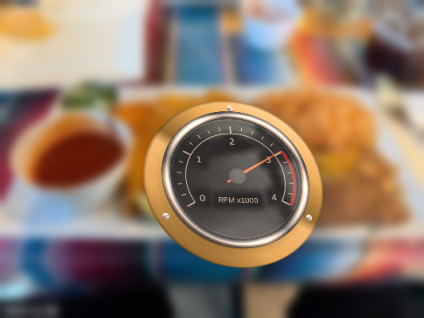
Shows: 3000 rpm
